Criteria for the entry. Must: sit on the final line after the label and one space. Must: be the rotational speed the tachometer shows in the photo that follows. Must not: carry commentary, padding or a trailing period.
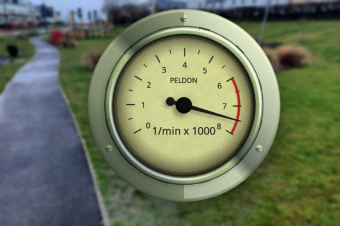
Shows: 7500 rpm
